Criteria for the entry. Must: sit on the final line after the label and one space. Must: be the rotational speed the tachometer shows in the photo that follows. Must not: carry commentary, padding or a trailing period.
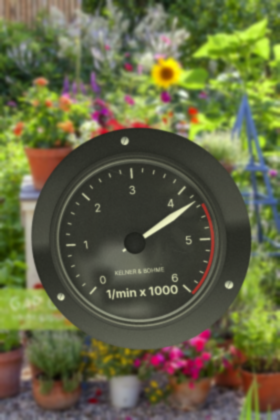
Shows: 4300 rpm
